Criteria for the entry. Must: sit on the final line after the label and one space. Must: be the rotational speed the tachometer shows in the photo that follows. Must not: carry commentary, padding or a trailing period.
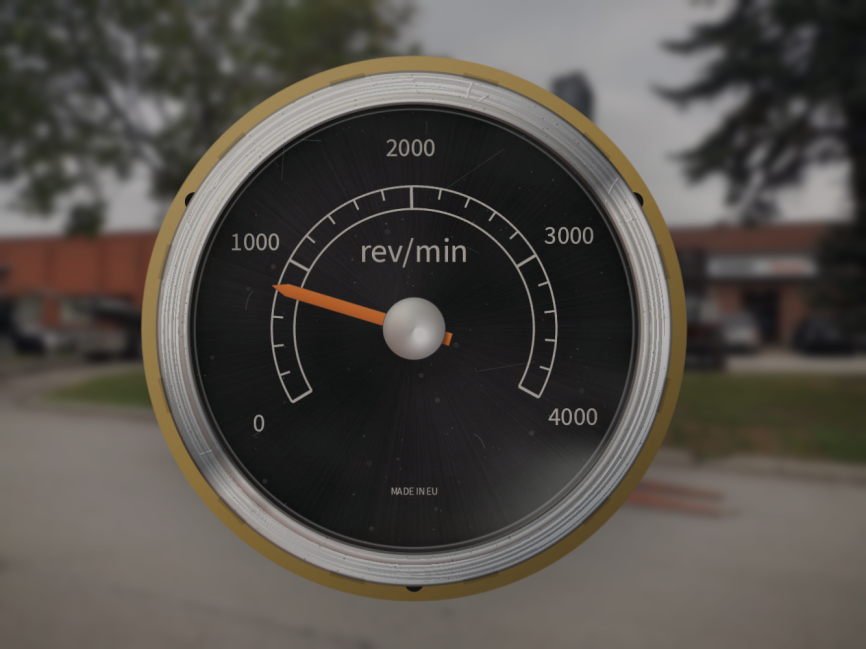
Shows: 800 rpm
